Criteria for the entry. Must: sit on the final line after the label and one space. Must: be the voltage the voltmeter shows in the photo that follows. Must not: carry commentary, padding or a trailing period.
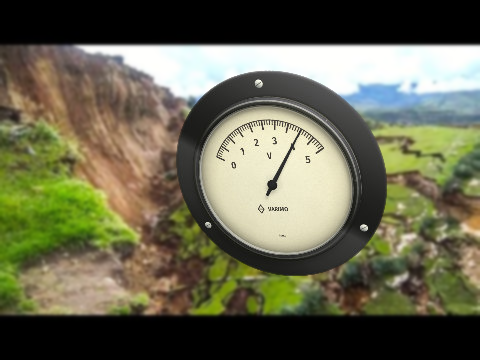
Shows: 4 V
